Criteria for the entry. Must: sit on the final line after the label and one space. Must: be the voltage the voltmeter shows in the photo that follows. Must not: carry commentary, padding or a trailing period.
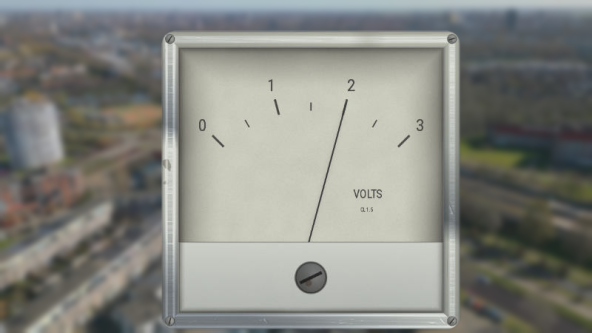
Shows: 2 V
